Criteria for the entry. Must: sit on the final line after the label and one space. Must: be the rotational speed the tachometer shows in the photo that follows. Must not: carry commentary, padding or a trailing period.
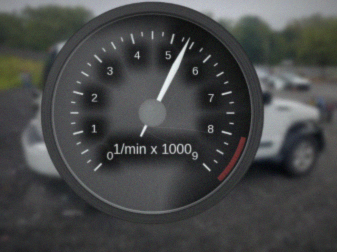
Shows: 5375 rpm
